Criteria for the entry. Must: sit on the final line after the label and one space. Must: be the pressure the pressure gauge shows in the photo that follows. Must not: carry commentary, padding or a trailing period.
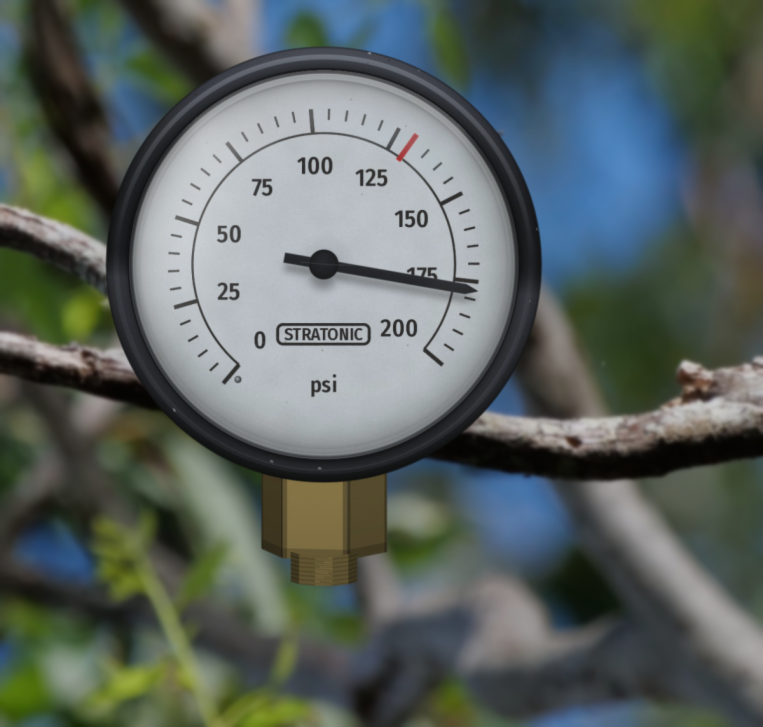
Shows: 177.5 psi
